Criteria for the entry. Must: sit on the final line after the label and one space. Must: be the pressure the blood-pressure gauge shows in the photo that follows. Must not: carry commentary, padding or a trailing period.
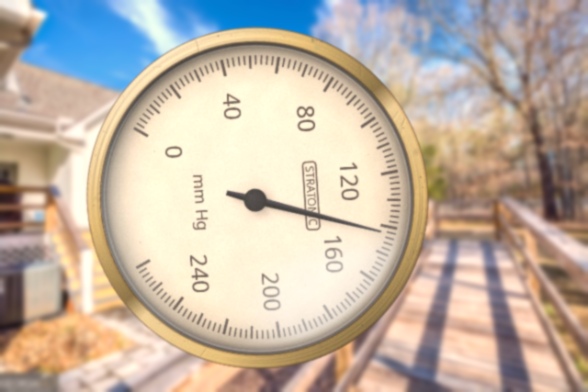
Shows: 142 mmHg
